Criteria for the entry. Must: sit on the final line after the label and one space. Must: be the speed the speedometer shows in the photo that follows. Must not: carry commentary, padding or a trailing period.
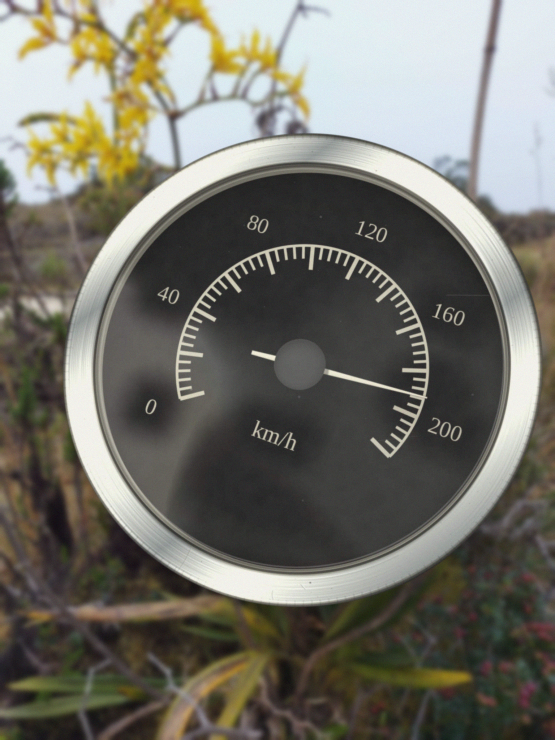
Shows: 192 km/h
